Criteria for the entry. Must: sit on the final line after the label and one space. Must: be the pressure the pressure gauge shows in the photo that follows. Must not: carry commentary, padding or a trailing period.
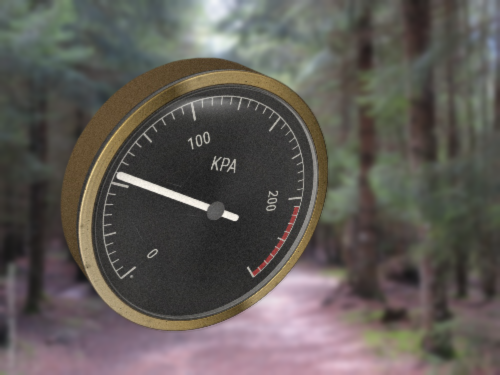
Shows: 55 kPa
